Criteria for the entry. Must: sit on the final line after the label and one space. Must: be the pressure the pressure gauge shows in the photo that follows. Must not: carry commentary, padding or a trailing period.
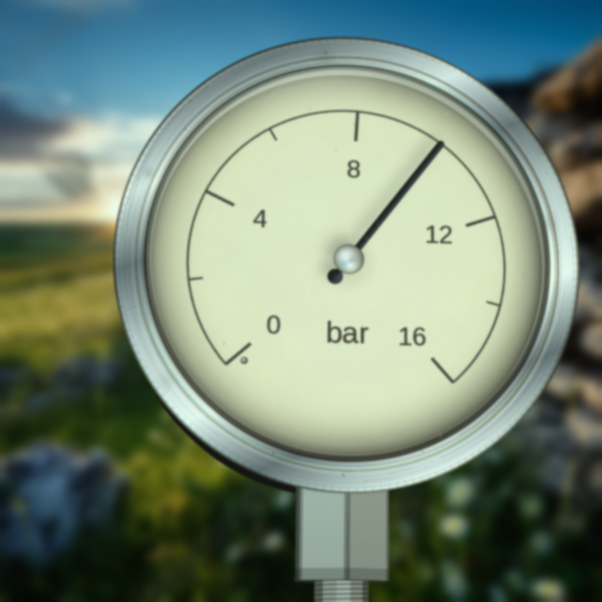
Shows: 10 bar
